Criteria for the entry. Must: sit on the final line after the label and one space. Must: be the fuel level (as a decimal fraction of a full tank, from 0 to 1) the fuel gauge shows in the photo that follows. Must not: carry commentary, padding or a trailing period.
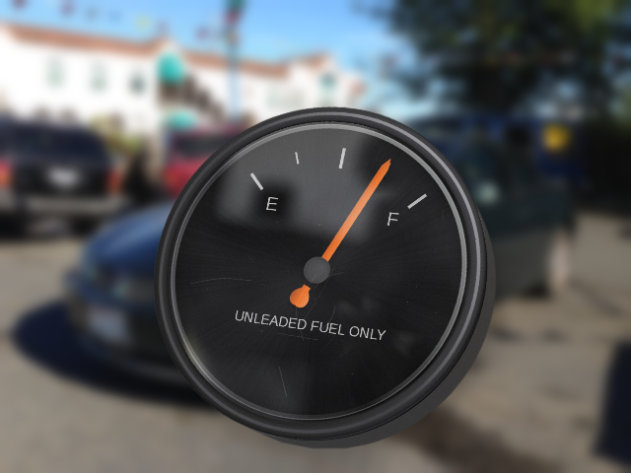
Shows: 0.75
